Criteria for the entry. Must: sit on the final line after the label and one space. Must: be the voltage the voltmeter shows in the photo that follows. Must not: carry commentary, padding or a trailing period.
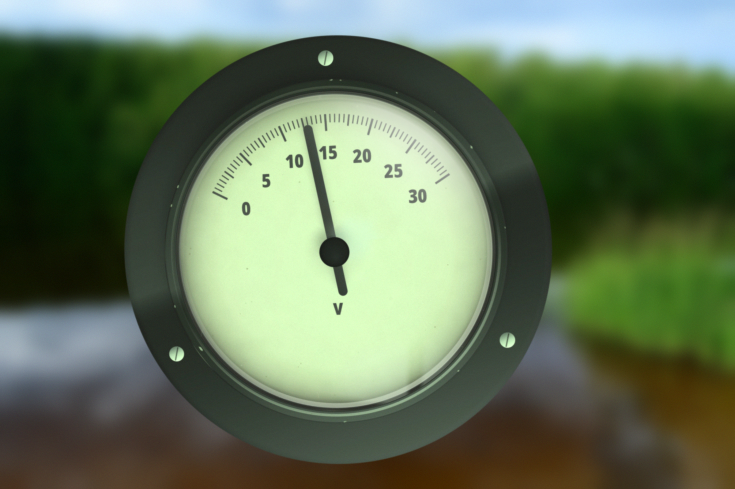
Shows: 13 V
